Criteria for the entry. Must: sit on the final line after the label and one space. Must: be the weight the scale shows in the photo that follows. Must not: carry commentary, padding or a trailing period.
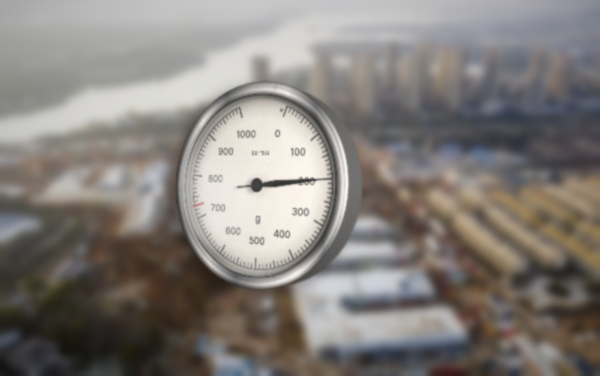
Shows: 200 g
